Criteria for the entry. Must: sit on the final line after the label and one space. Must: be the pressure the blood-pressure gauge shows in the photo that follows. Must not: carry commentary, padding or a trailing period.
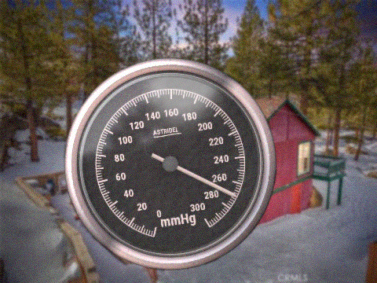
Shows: 270 mmHg
